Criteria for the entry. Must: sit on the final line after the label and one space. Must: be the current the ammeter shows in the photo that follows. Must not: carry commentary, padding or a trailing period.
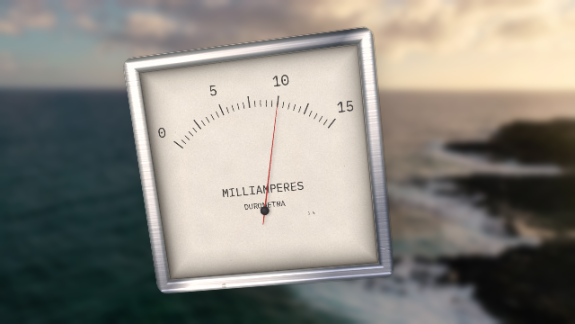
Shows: 10 mA
